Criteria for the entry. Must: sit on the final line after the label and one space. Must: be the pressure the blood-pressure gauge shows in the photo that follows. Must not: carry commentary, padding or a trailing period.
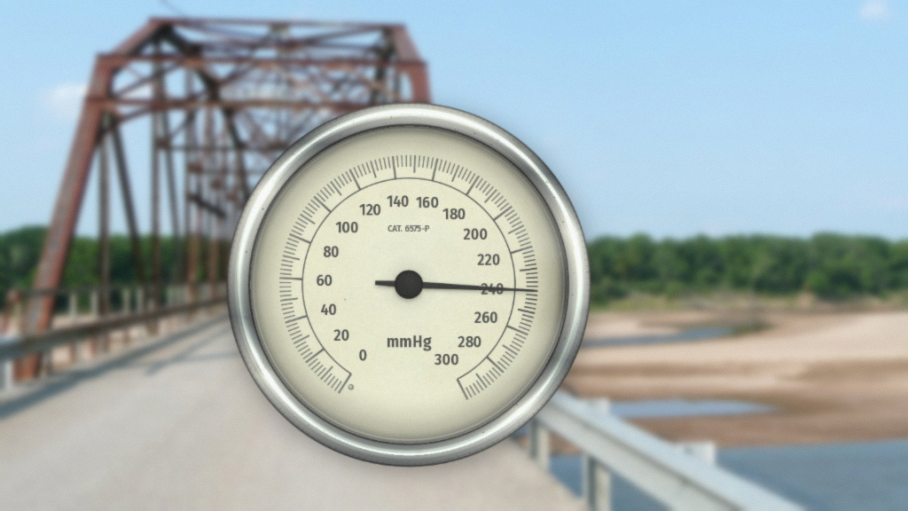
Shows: 240 mmHg
